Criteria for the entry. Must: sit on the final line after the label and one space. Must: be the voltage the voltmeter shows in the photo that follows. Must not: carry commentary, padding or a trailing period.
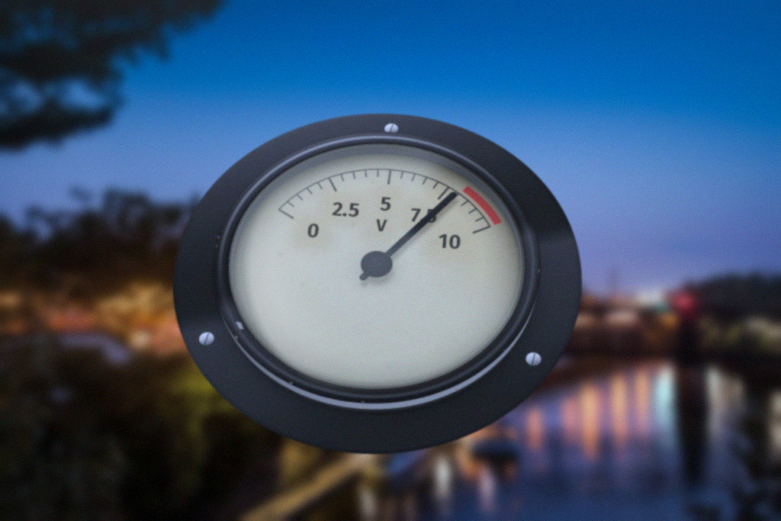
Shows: 8 V
